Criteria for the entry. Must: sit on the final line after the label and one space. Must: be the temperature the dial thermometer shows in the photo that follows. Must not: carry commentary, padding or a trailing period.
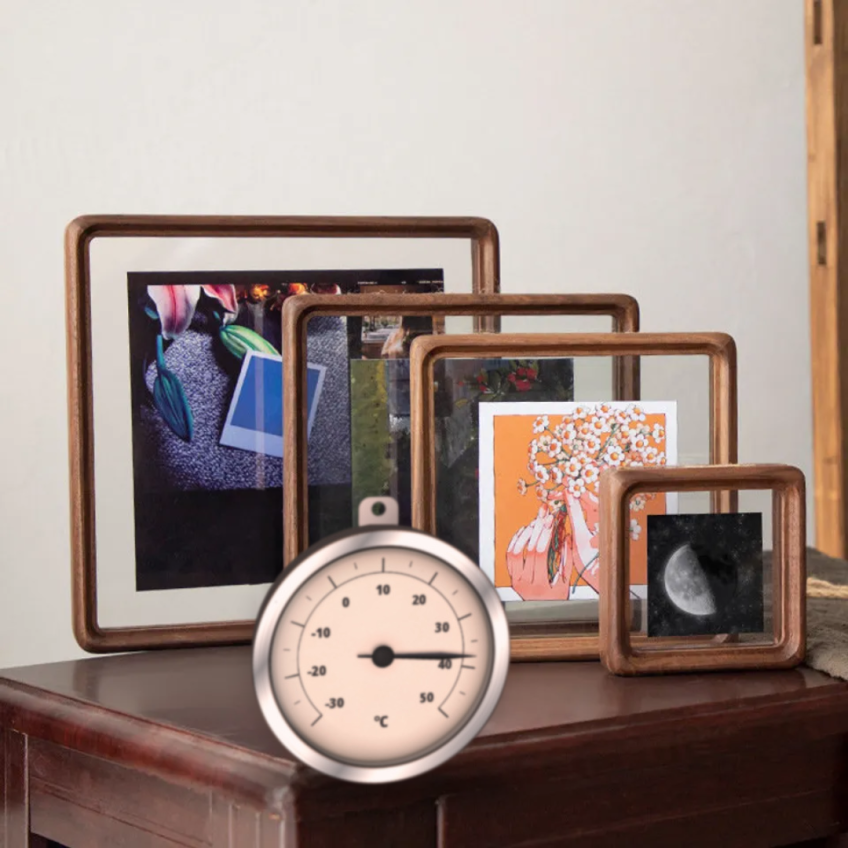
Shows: 37.5 °C
